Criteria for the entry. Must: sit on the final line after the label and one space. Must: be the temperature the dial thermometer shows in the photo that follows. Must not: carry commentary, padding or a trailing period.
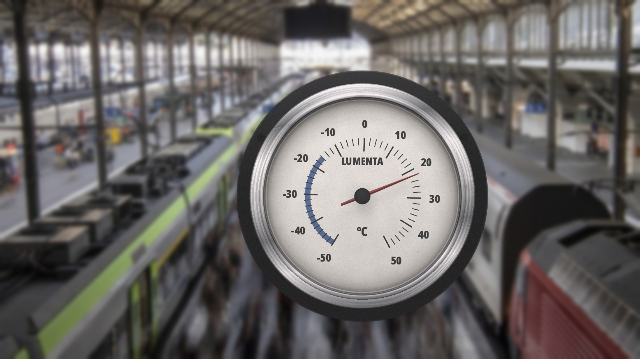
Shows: 22 °C
